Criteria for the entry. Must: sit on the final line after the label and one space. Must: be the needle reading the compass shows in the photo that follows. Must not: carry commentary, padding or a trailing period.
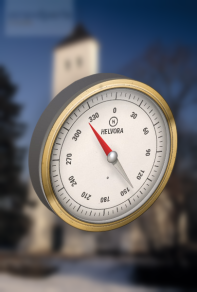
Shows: 320 °
